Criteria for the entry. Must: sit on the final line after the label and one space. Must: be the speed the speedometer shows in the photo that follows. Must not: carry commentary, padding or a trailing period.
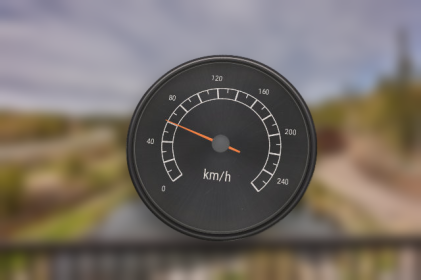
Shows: 60 km/h
